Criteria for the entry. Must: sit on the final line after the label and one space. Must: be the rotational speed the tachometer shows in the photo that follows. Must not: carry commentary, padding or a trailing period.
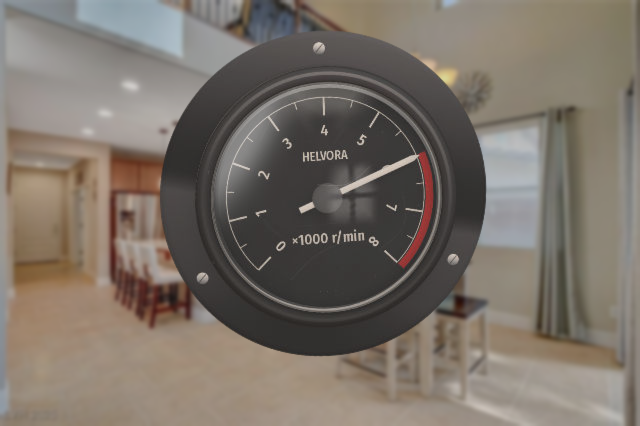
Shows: 6000 rpm
